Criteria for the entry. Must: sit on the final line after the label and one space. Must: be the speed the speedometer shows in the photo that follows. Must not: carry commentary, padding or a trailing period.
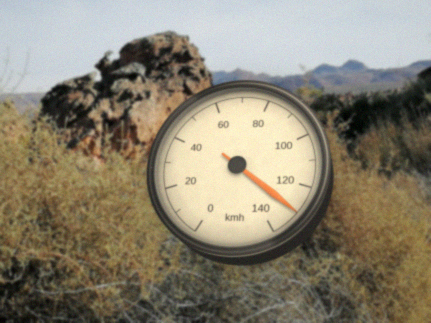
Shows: 130 km/h
